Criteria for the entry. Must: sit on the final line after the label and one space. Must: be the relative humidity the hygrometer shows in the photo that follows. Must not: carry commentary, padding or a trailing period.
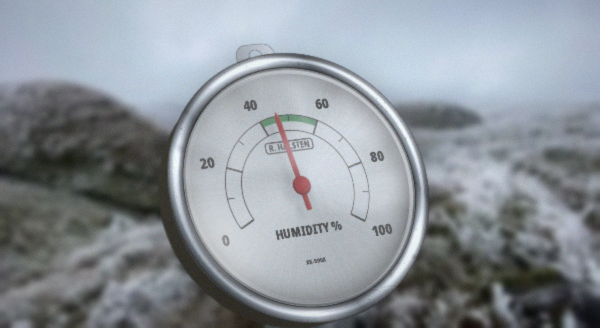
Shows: 45 %
